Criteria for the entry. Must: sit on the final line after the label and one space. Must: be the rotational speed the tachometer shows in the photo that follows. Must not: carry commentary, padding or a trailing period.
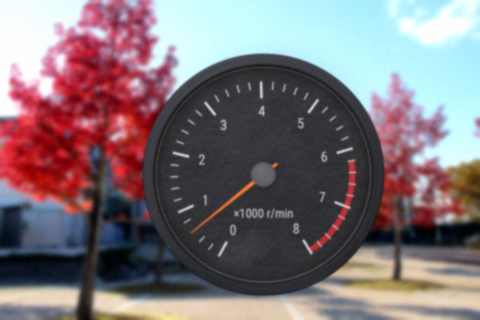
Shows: 600 rpm
